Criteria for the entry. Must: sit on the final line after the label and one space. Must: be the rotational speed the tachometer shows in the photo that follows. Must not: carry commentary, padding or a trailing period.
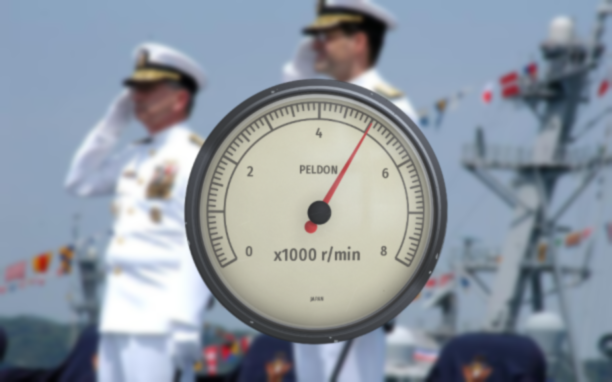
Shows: 5000 rpm
